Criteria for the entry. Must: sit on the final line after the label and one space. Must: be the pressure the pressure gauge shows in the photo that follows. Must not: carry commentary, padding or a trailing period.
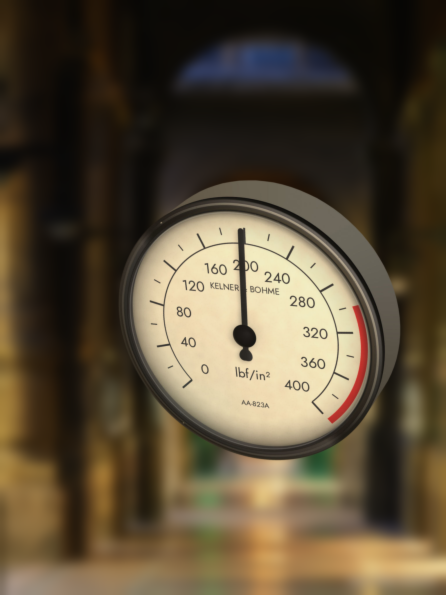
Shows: 200 psi
